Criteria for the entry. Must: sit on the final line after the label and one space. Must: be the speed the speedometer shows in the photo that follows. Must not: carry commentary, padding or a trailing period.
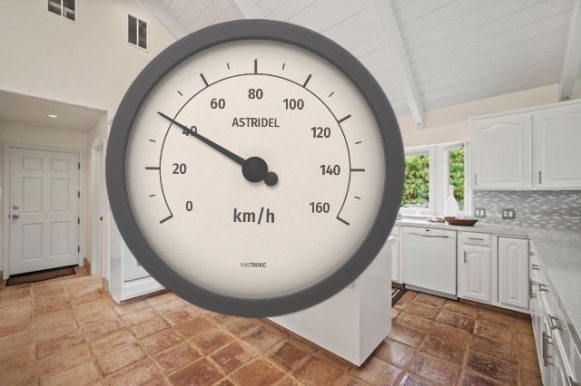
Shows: 40 km/h
